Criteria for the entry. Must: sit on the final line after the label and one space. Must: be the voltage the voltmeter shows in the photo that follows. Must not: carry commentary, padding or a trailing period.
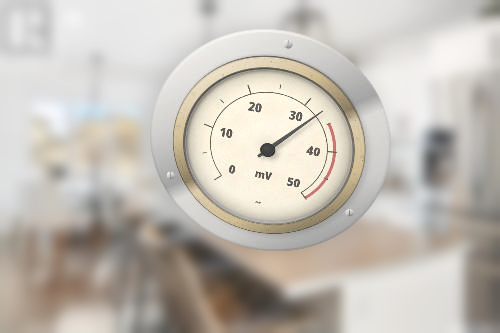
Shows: 32.5 mV
